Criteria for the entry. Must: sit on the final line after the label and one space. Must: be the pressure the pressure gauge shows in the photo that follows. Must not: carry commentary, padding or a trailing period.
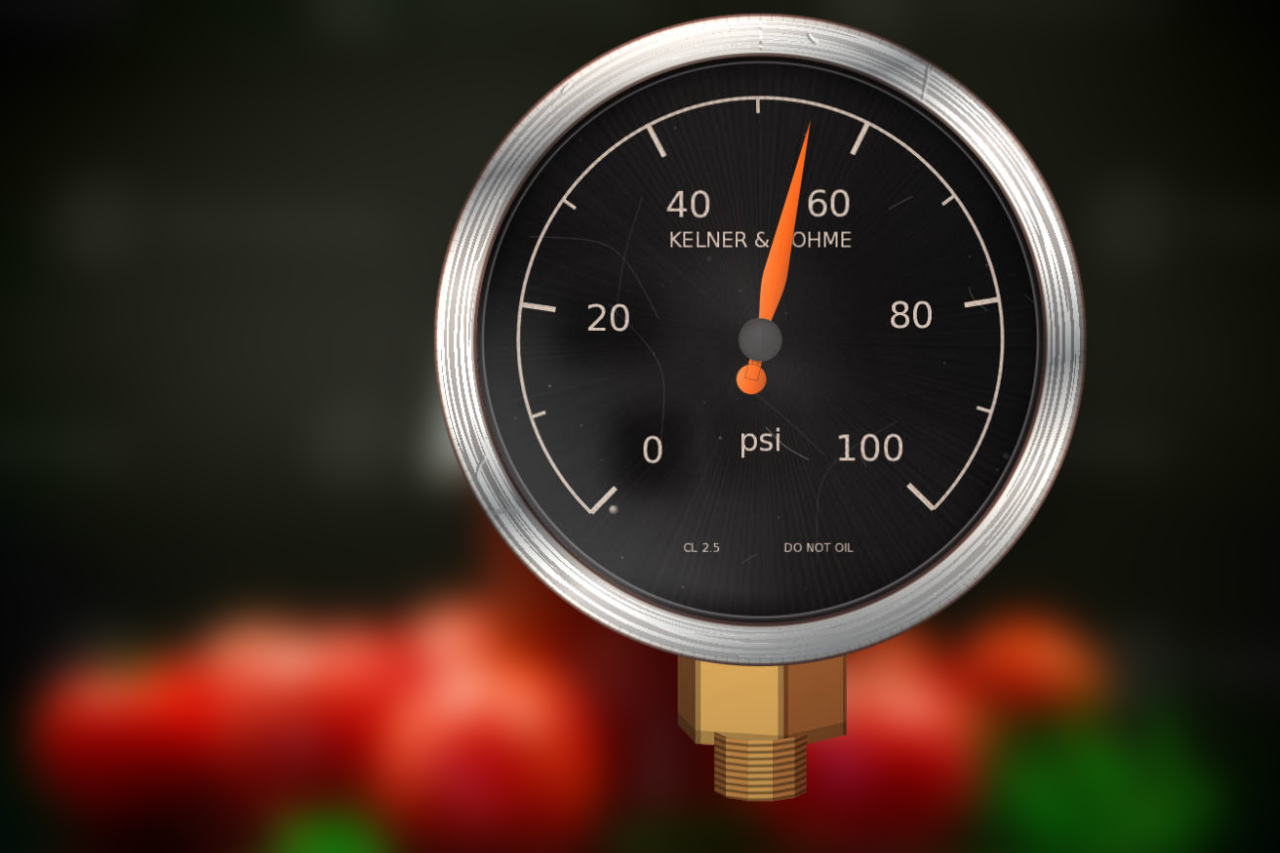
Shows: 55 psi
